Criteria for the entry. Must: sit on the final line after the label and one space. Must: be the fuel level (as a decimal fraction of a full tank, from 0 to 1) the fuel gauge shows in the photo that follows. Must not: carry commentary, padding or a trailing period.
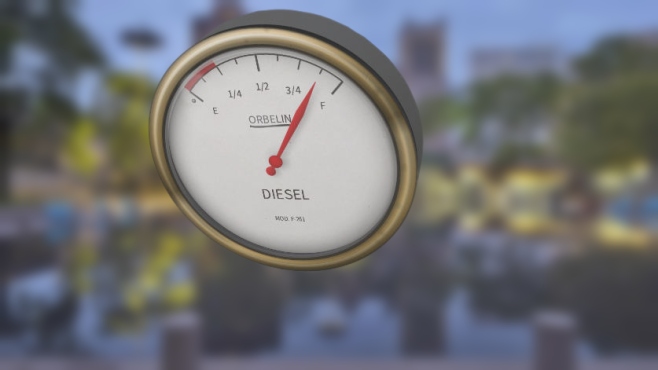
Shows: 0.875
